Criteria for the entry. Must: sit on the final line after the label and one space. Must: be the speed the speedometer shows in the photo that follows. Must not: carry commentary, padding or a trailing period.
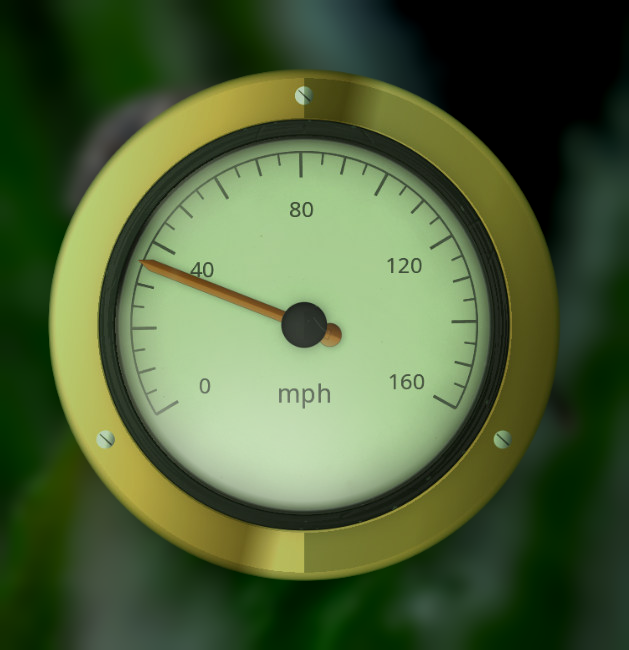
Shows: 35 mph
